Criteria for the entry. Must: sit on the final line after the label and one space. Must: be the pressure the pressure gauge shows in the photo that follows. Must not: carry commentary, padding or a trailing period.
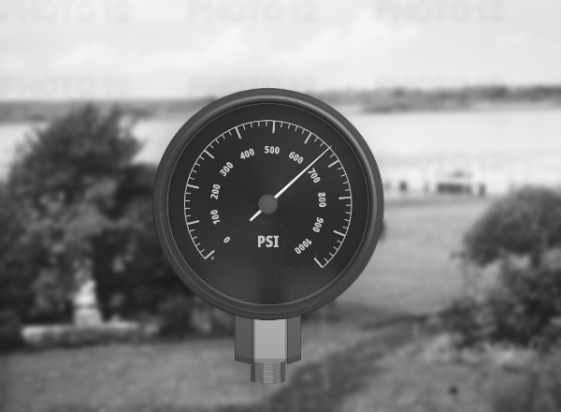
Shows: 660 psi
